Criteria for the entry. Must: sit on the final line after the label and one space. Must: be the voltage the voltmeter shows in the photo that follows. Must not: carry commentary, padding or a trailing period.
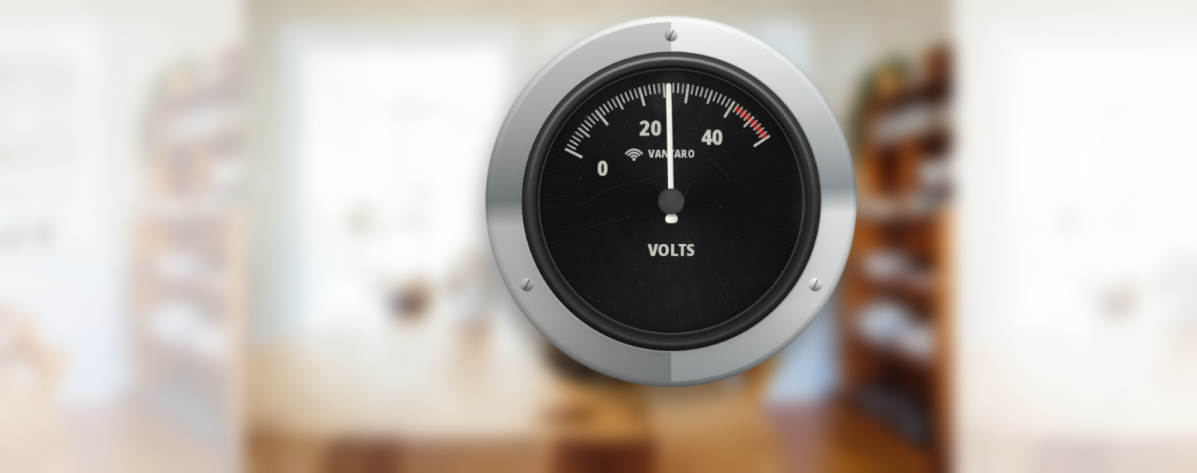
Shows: 26 V
